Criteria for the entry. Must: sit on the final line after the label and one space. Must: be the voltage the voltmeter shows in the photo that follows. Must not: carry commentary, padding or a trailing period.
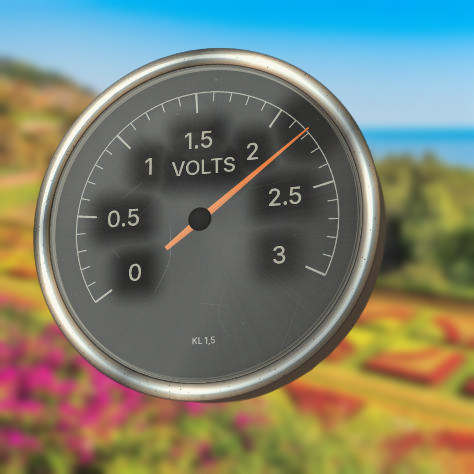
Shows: 2.2 V
